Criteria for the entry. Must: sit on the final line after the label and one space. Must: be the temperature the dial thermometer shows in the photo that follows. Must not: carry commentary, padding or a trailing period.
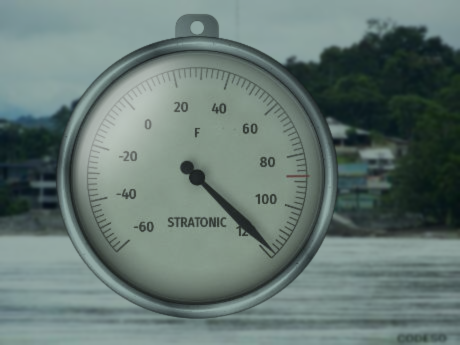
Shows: 118 °F
